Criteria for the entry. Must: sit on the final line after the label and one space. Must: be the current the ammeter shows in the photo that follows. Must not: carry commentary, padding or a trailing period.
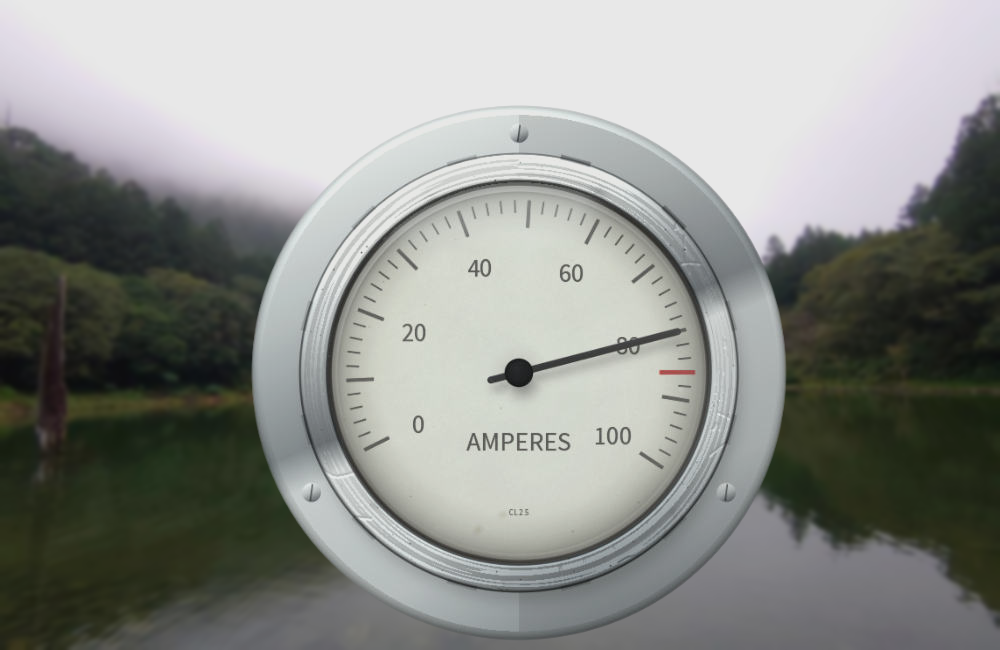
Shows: 80 A
